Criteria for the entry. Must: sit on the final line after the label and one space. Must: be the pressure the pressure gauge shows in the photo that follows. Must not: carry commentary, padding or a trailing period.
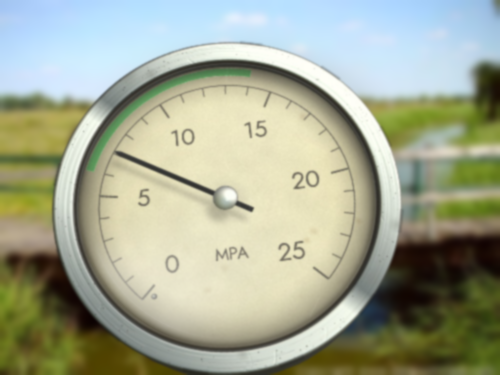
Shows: 7 MPa
